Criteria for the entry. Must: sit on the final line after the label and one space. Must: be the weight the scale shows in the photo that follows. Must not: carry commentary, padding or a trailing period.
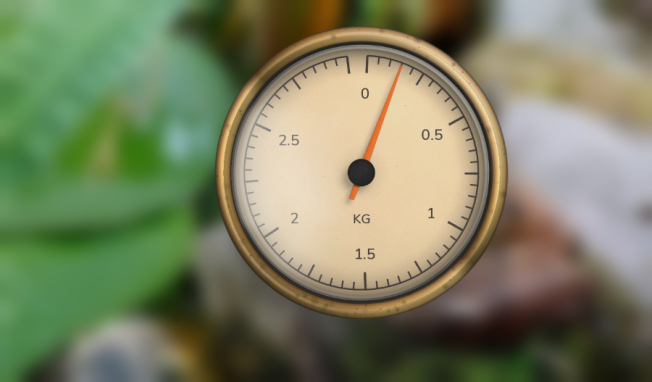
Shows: 0.15 kg
